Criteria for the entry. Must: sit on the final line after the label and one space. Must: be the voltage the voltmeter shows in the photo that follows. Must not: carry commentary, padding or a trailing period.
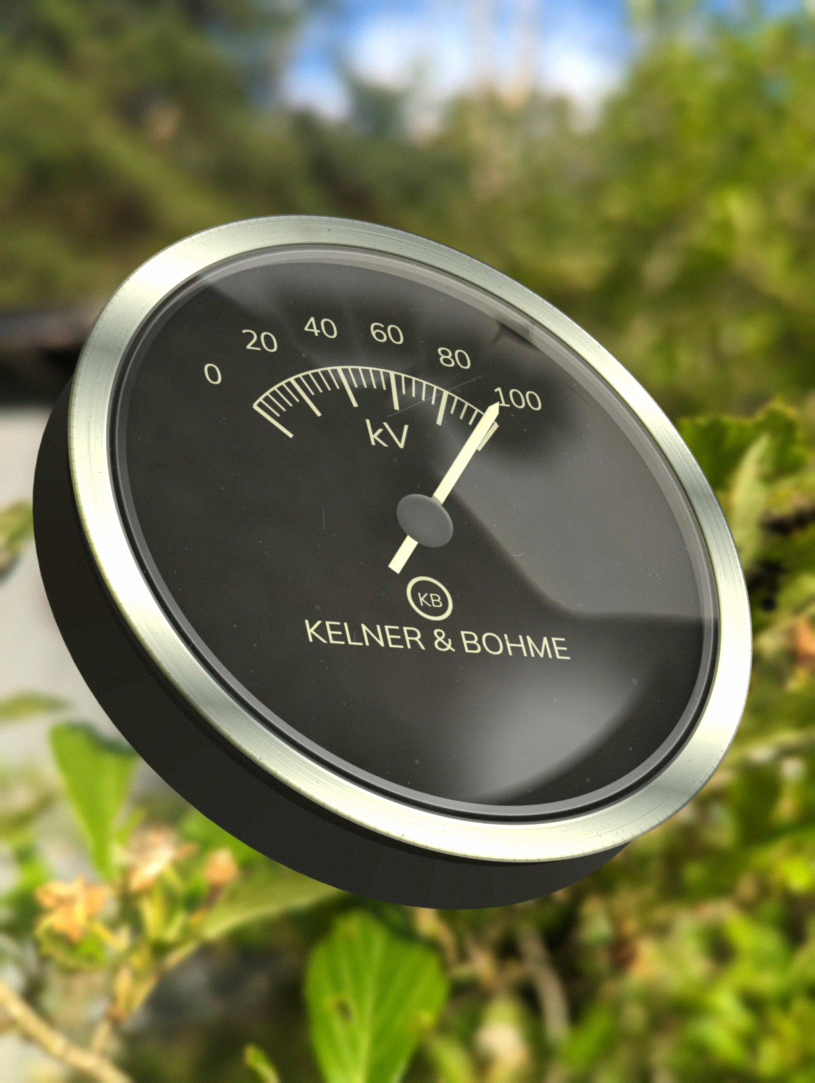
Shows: 96 kV
